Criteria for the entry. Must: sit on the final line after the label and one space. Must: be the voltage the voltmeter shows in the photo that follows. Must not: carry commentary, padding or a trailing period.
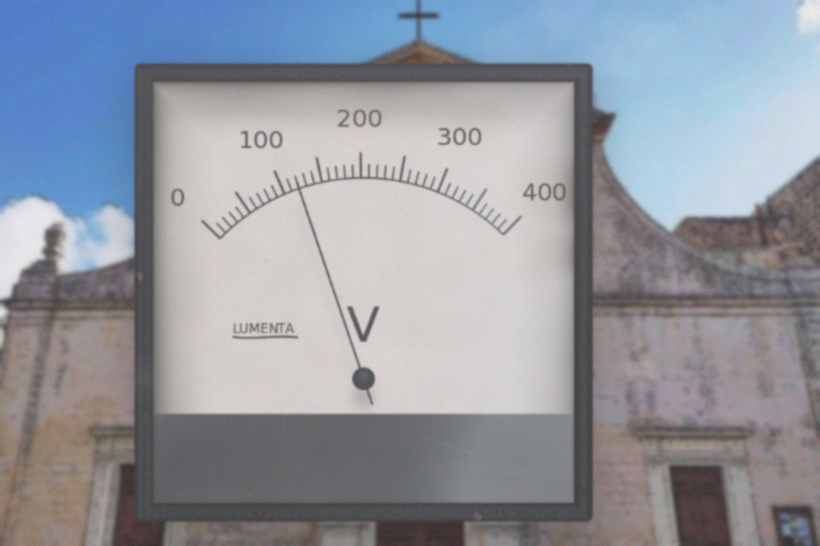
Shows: 120 V
